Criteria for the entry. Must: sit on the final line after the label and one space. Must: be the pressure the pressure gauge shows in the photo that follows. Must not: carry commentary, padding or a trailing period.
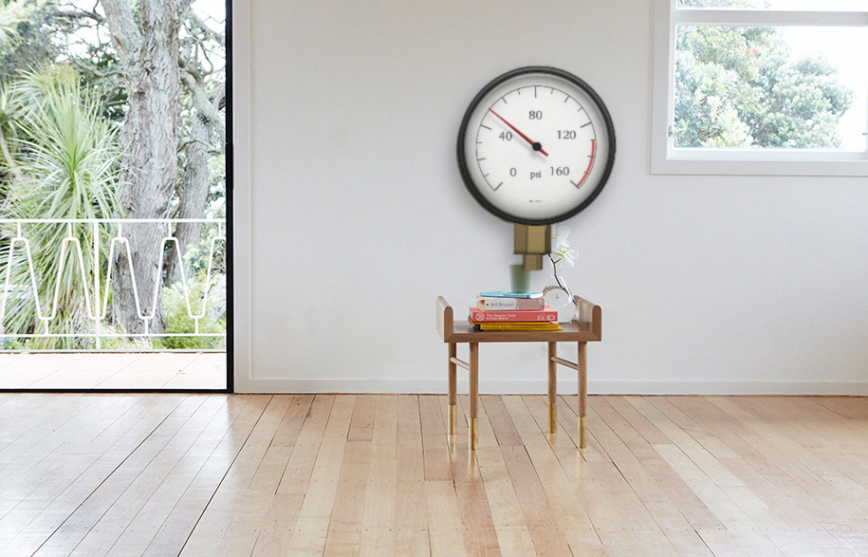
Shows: 50 psi
